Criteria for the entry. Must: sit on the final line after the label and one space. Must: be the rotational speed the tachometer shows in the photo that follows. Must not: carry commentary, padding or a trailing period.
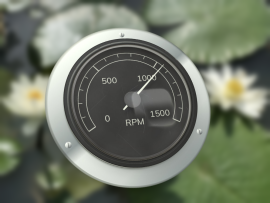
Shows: 1050 rpm
